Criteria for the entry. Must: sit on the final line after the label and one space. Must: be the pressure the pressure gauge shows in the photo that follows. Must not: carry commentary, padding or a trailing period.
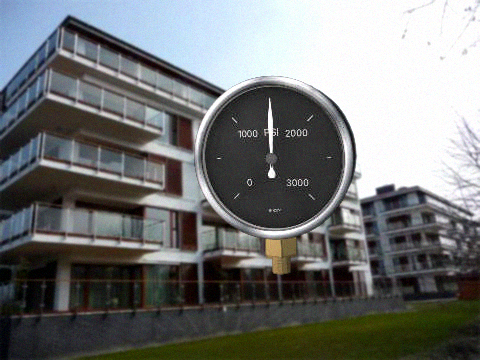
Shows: 1500 psi
